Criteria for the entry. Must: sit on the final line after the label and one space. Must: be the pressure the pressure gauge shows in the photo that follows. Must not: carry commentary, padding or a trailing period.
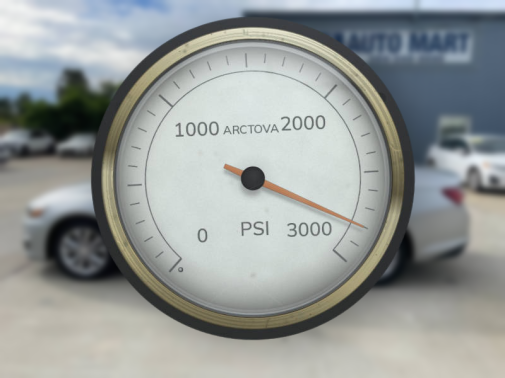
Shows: 2800 psi
